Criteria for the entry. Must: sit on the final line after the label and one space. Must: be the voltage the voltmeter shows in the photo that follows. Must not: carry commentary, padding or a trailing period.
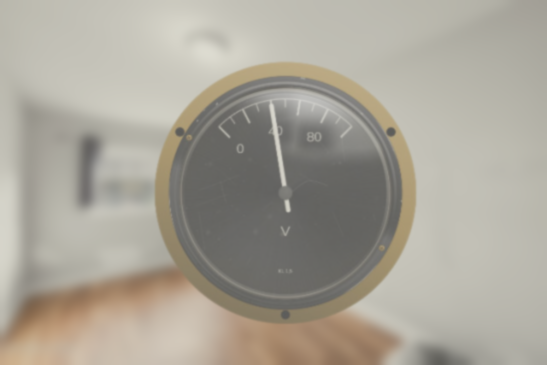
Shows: 40 V
